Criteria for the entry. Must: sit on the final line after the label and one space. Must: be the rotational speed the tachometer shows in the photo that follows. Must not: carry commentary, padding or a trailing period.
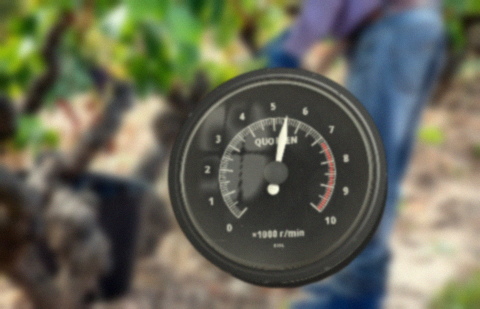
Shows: 5500 rpm
